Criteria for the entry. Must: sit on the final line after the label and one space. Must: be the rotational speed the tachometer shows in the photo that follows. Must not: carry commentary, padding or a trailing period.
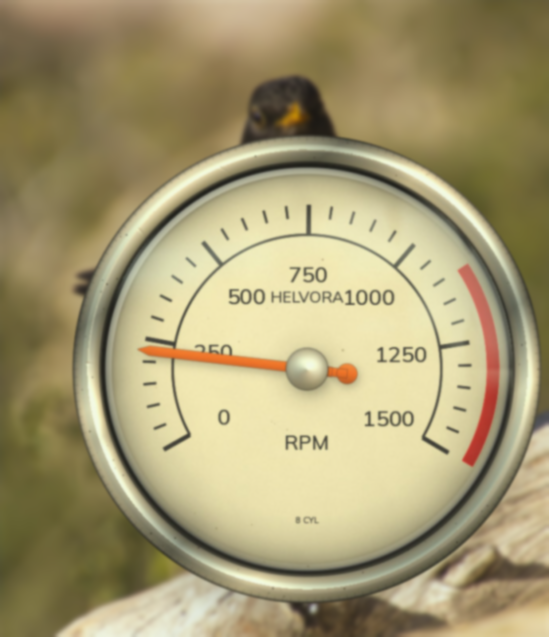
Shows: 225 rpm
